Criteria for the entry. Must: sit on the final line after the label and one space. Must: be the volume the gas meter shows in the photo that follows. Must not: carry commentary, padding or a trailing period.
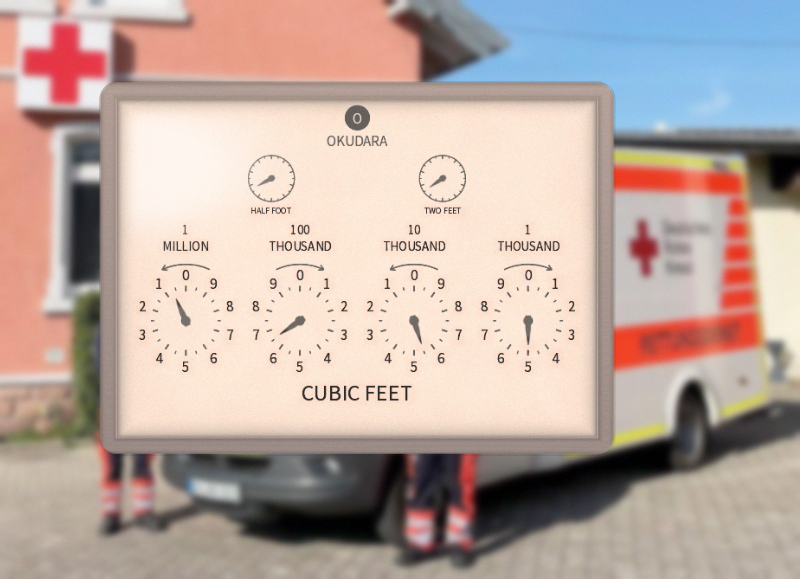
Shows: 65500 ft³
